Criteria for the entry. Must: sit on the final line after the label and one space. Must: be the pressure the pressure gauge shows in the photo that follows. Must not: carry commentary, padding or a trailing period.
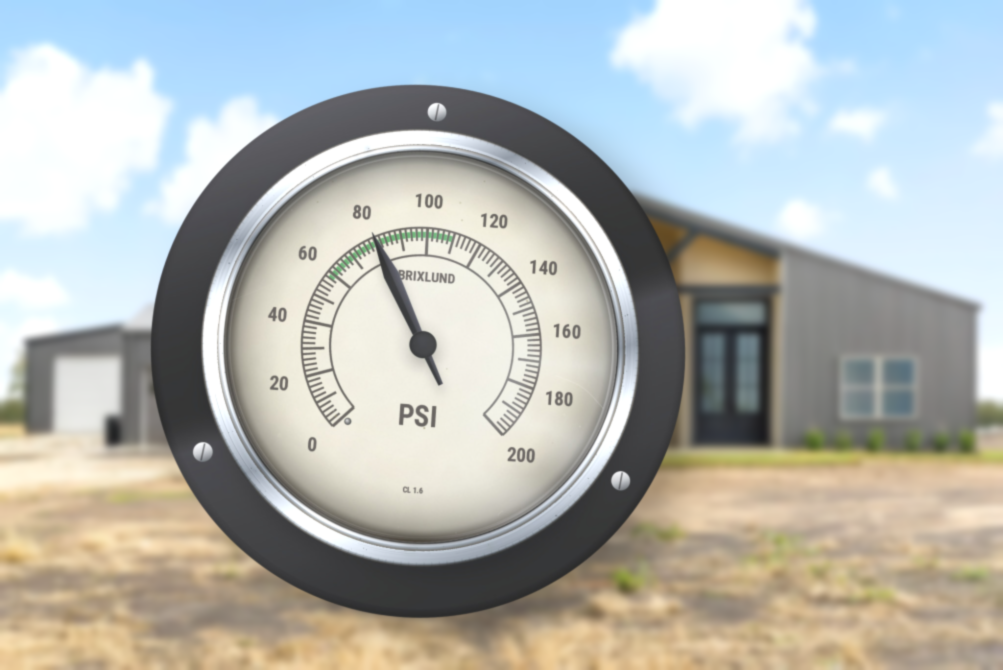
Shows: 80 psi
